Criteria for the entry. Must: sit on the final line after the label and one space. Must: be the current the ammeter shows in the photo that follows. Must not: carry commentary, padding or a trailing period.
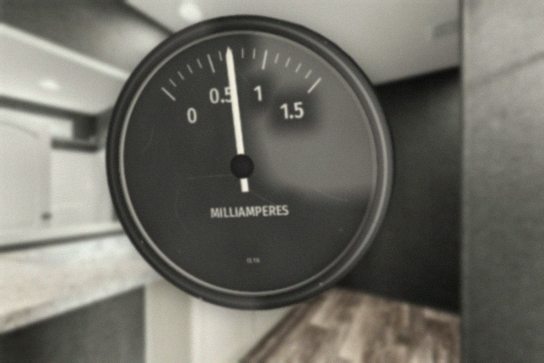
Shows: 0.7 mA
